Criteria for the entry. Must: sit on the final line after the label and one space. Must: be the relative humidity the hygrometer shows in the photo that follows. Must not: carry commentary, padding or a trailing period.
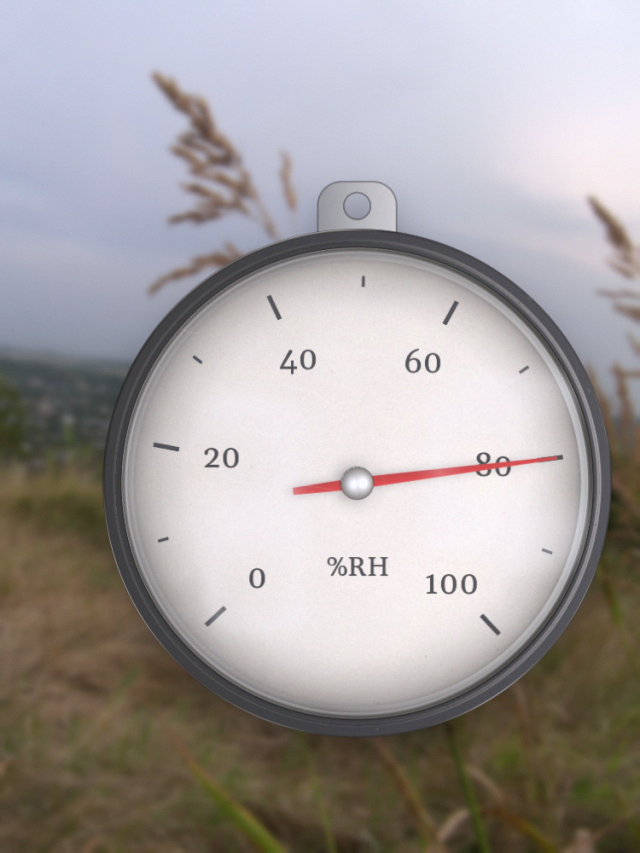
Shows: 80 %
